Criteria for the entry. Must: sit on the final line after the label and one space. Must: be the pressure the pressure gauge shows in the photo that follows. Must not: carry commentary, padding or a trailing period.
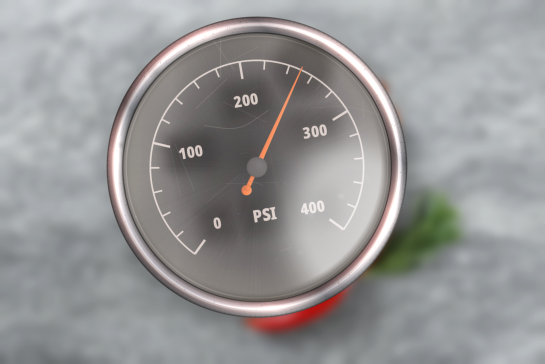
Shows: 250 psi
